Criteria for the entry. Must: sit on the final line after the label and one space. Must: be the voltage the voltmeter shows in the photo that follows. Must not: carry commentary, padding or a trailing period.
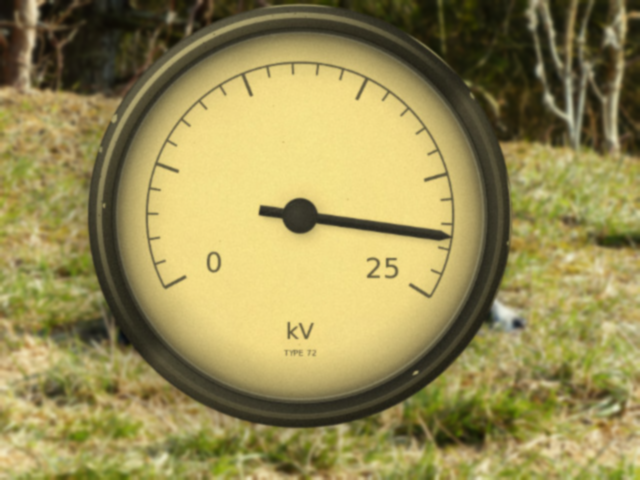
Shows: 22.5 kV
